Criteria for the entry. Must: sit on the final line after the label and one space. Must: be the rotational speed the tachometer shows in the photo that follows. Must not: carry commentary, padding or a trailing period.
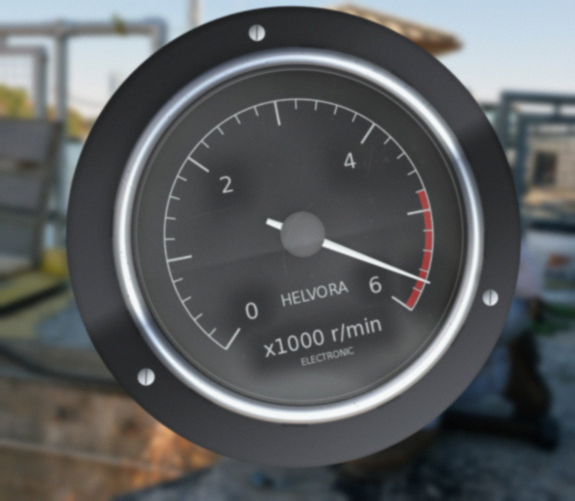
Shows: 5700 rpm
